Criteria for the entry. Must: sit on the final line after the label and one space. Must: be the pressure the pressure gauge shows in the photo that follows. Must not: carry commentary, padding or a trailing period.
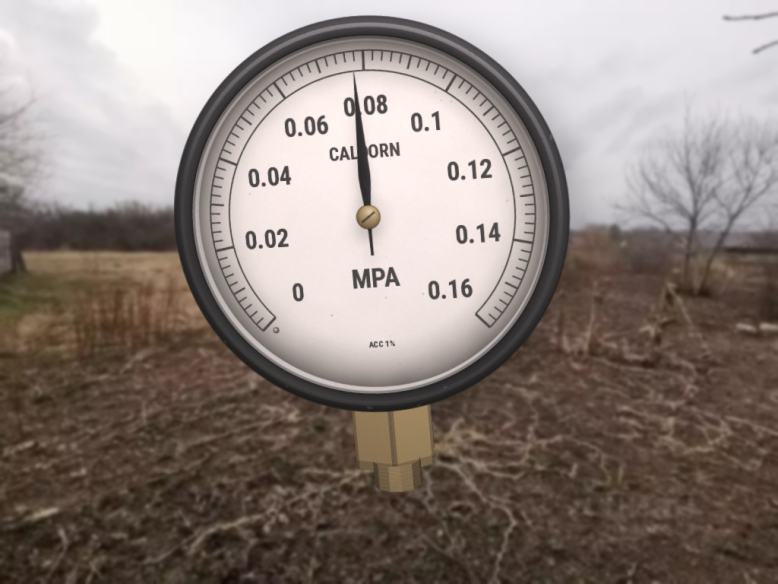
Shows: 0.078 MPa
